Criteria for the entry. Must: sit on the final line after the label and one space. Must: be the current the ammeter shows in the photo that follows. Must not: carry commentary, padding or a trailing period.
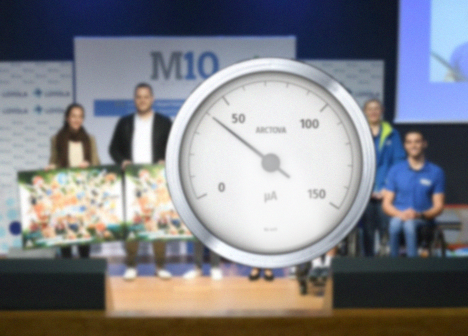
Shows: 40 µA
